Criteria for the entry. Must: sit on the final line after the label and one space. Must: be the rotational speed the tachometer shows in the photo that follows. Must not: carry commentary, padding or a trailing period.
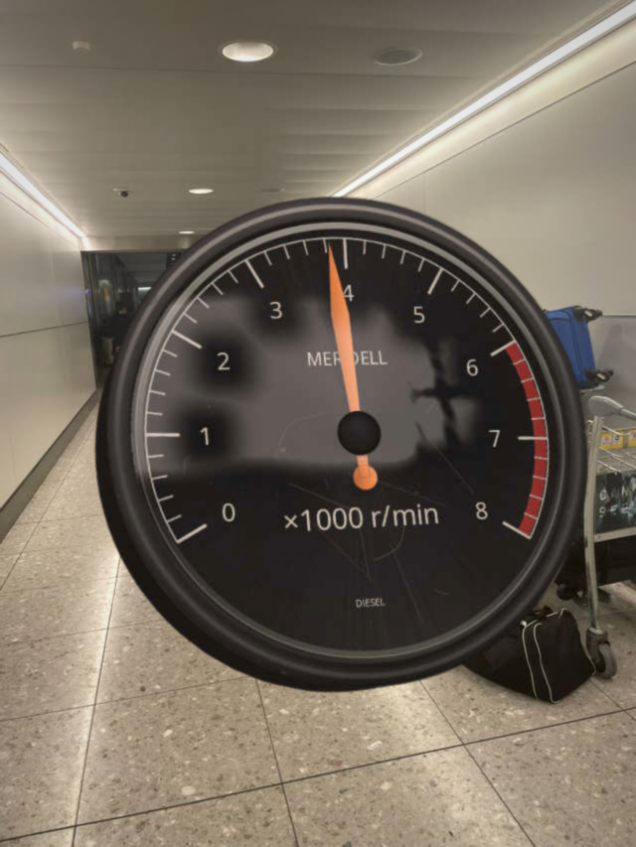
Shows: 3800 rpm
